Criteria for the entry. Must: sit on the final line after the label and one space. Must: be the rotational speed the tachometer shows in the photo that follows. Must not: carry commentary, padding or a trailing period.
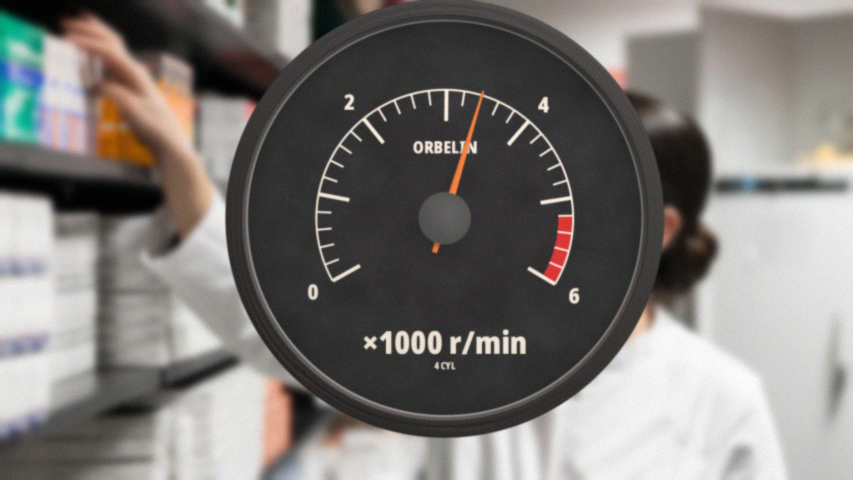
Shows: 3400 rpm
